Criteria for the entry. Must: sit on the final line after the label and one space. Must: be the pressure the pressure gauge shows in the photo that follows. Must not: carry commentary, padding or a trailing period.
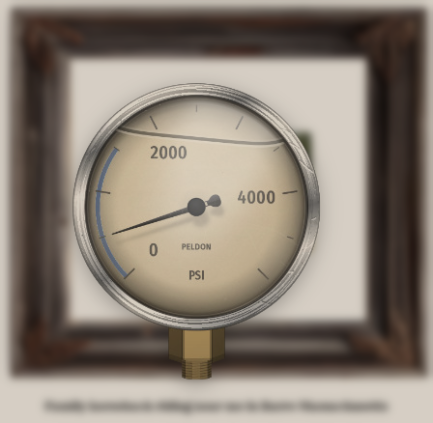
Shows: 500 psi
